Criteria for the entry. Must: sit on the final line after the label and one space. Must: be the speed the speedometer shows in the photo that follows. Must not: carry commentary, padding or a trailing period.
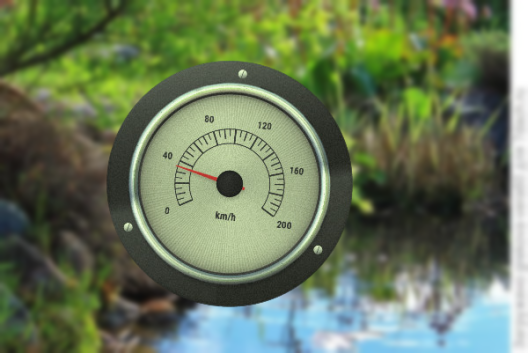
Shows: 35 km/h
